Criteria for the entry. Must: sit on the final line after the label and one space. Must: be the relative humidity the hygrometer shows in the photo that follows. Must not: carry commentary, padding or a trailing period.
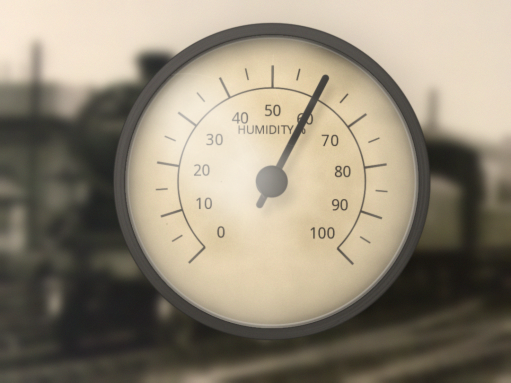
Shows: 60 %
